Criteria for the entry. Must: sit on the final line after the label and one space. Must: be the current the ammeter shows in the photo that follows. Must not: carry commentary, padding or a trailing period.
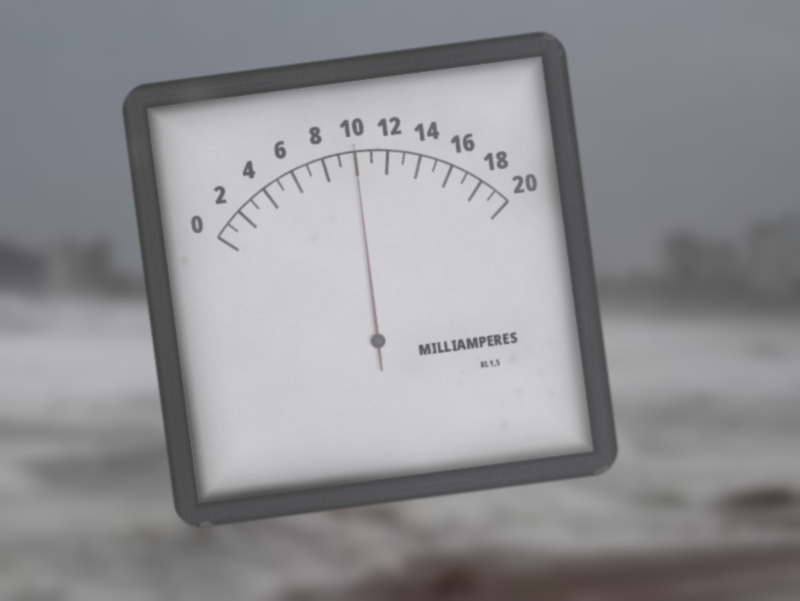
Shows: 10 mA
